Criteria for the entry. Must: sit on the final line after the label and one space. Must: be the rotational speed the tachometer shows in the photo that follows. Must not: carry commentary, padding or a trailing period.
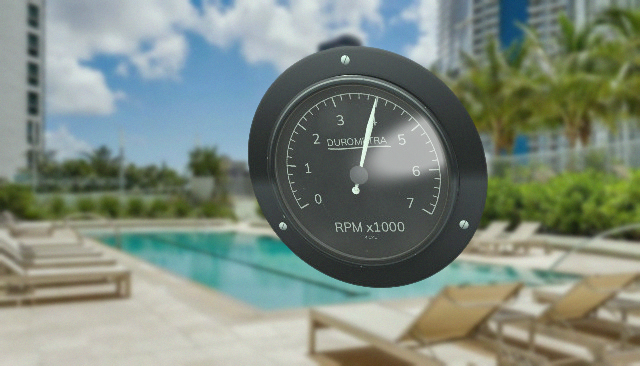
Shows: 4000 rpm
